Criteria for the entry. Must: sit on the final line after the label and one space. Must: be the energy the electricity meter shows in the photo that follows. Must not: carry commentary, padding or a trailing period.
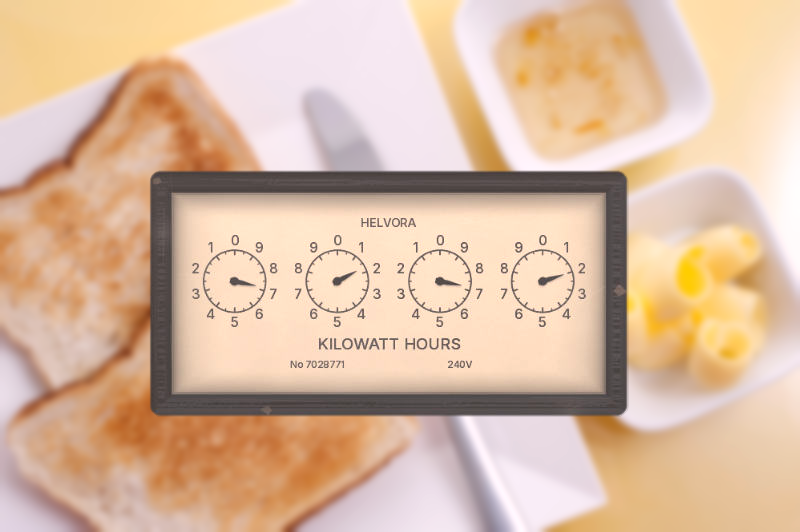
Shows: 7172 kWh
